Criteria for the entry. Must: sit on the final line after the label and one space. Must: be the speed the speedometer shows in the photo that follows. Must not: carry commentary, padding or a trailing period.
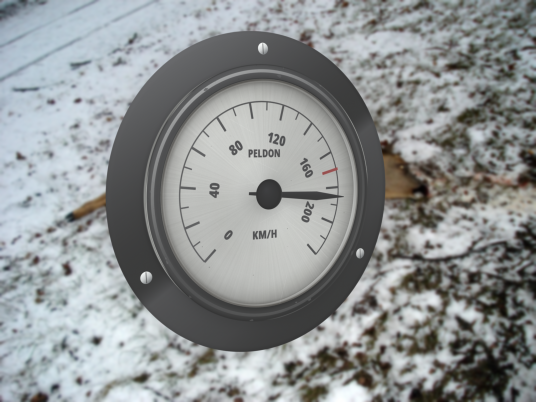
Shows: 185 km/h
